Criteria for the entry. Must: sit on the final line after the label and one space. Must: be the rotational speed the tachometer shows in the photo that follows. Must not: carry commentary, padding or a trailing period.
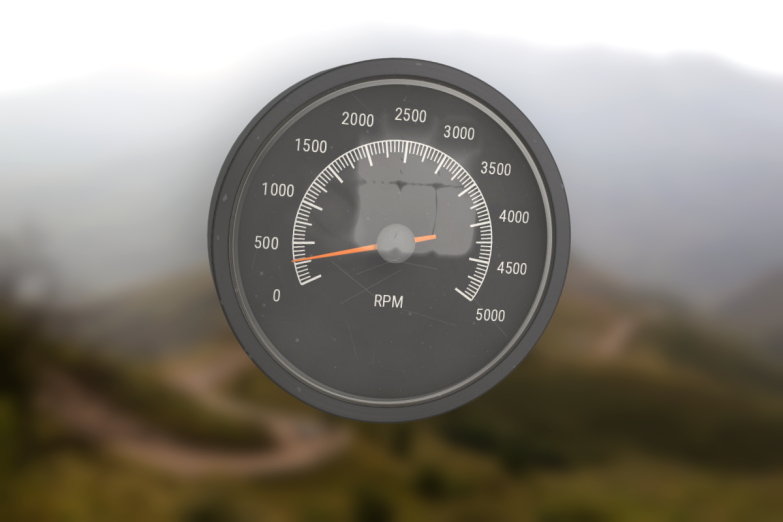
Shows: 300 rpm
